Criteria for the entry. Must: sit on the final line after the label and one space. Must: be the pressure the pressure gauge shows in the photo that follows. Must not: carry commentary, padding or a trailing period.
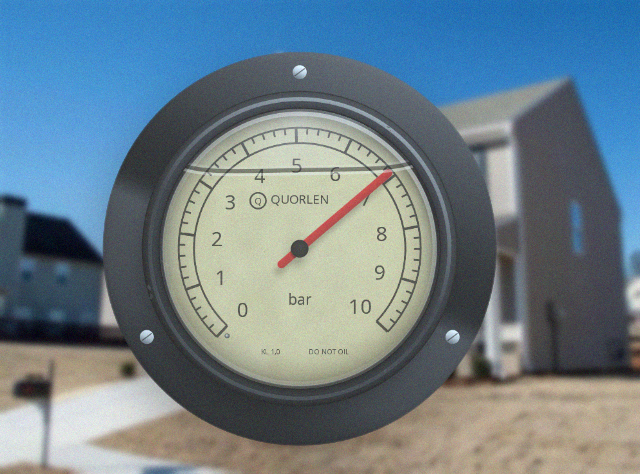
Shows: 6.9 bar
